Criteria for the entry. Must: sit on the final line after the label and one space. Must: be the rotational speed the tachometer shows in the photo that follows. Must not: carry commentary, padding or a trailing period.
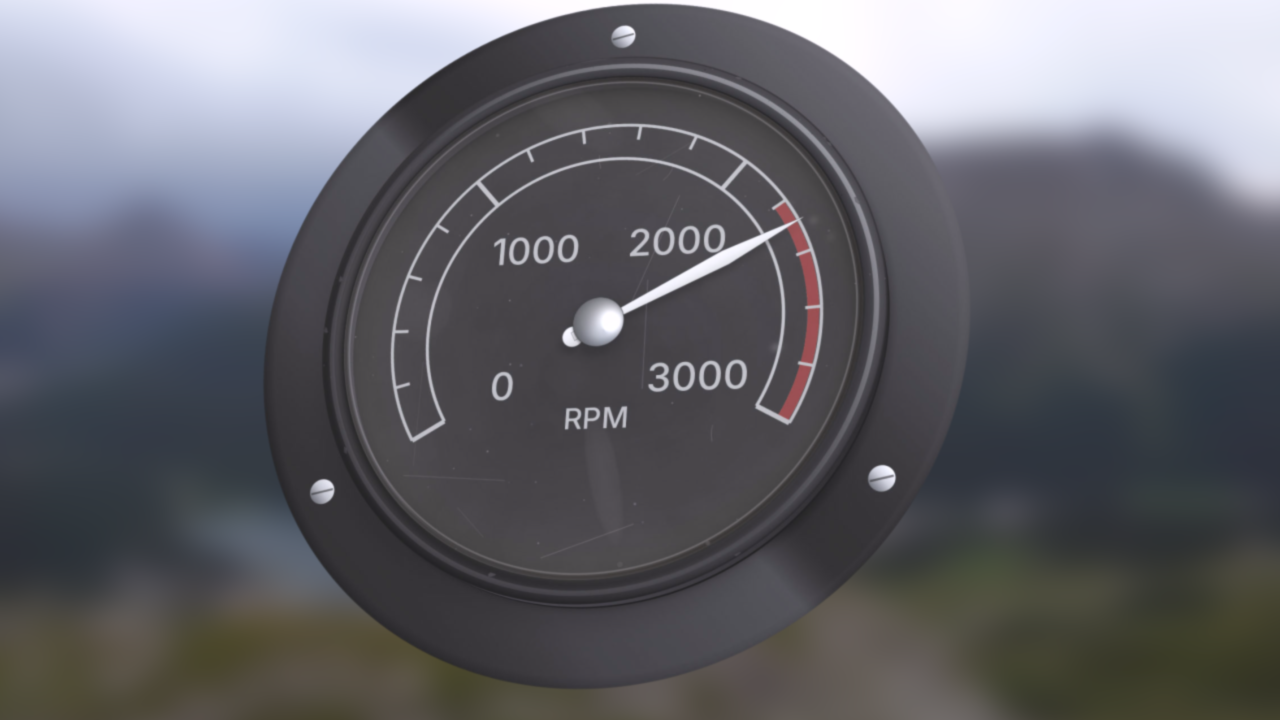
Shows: 2300 rpm
